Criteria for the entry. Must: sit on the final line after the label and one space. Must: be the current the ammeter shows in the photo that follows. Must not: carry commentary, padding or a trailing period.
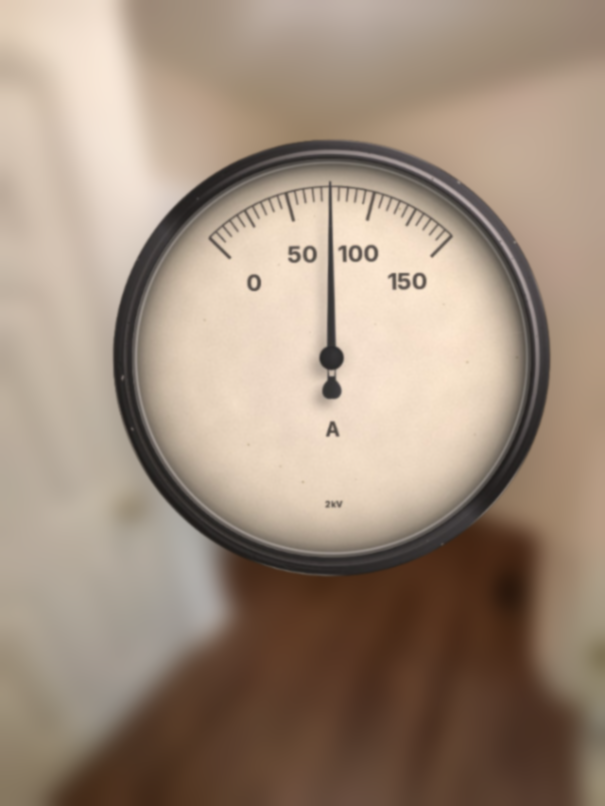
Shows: 75 A
